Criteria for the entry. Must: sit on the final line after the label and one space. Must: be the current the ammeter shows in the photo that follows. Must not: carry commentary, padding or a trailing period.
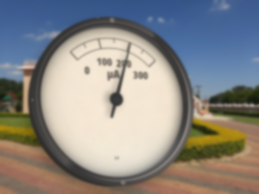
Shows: 200 µA
